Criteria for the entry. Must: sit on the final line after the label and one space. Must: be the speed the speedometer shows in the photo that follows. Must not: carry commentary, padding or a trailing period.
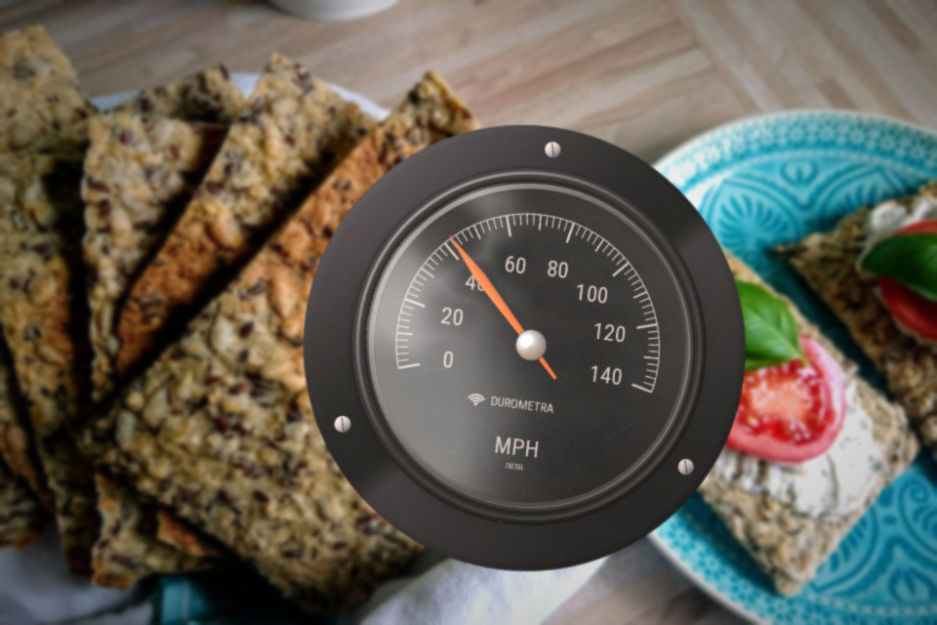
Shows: 42 mph
